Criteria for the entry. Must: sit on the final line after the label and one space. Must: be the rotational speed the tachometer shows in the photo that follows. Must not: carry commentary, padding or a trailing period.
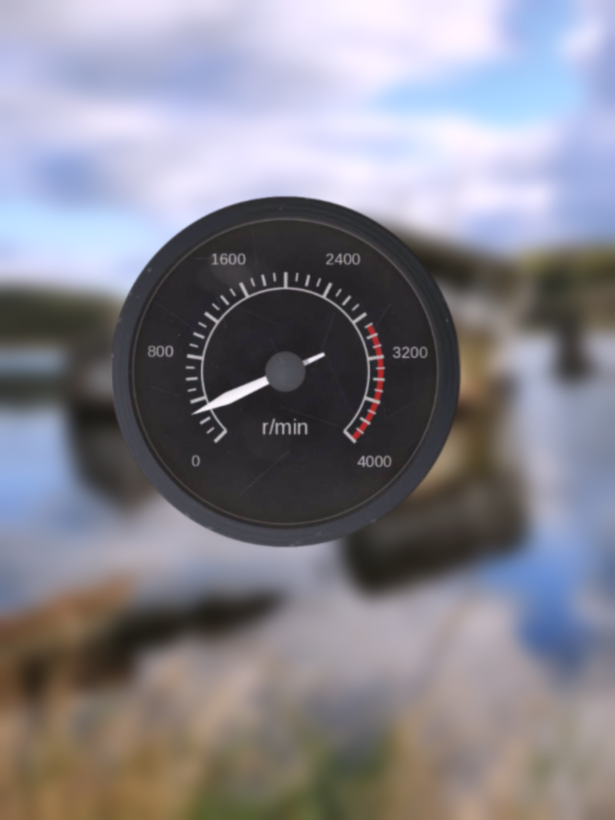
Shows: 300 rpm
